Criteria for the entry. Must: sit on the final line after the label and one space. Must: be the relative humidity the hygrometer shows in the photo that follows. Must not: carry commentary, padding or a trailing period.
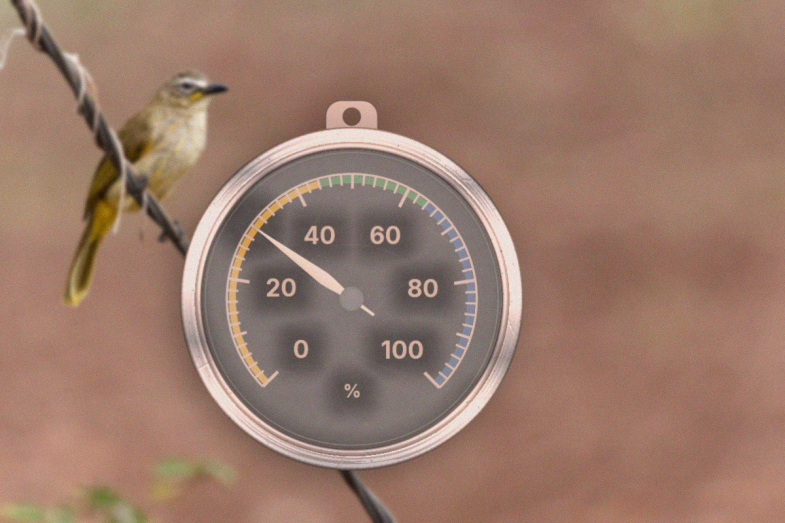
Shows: 30 %
